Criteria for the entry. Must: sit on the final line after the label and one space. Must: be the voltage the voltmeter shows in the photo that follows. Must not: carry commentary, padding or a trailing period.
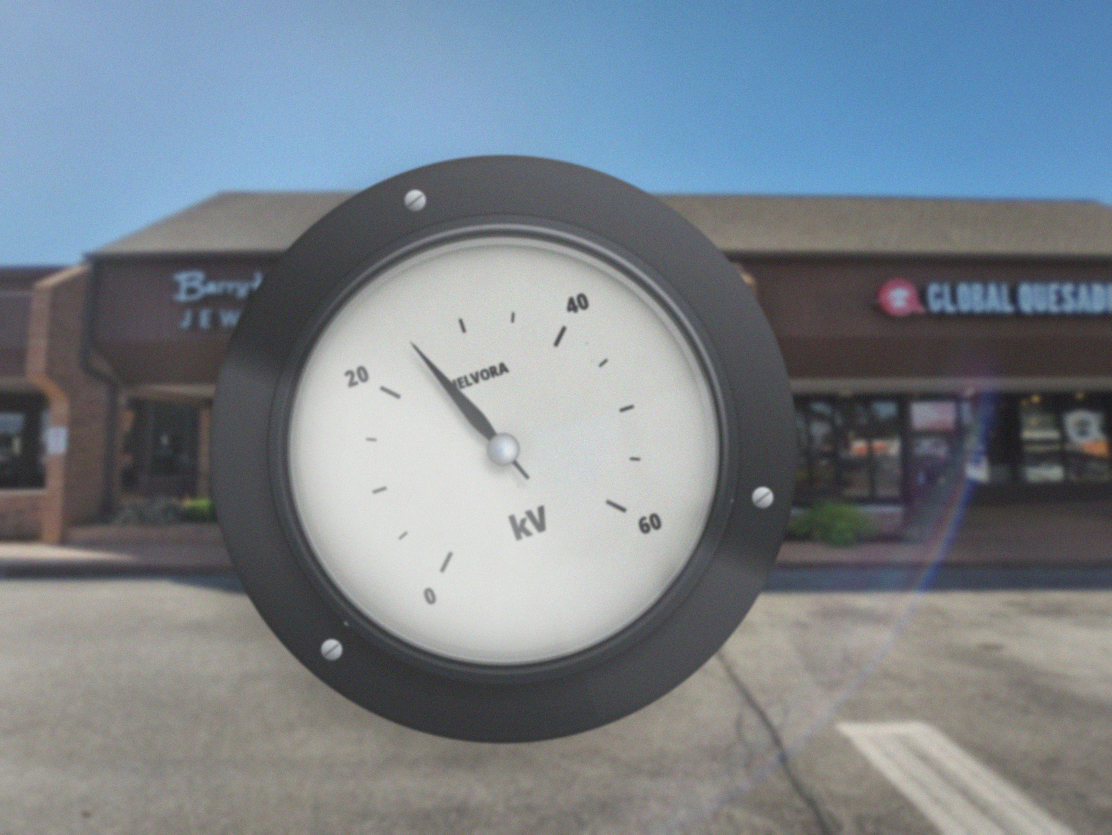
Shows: 25 kV
